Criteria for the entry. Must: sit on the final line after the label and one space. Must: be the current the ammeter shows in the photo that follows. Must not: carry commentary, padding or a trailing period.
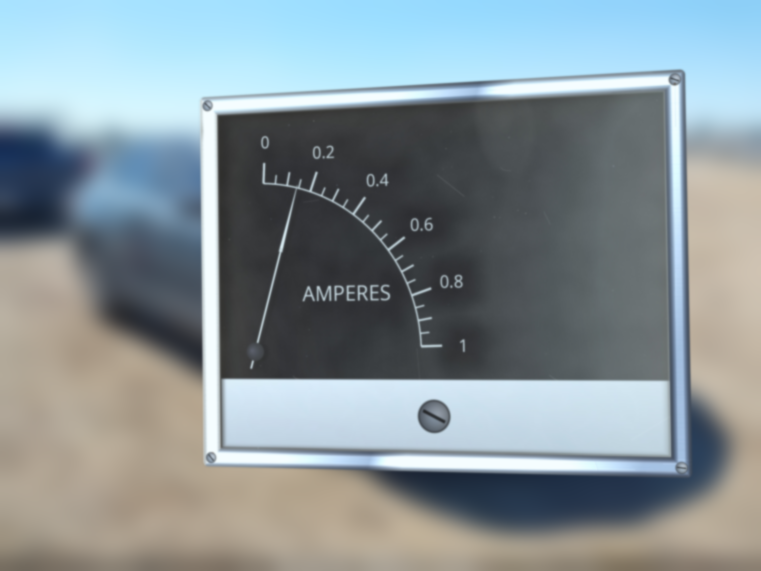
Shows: 0.15 A
